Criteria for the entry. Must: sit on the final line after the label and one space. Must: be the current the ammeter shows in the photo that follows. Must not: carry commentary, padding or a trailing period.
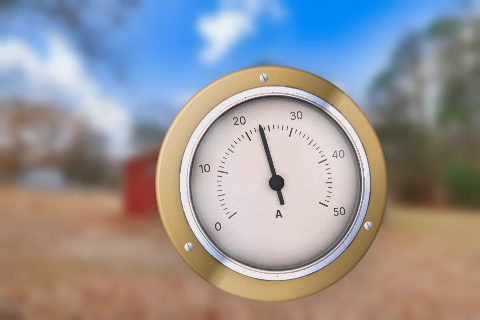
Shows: 23 A
